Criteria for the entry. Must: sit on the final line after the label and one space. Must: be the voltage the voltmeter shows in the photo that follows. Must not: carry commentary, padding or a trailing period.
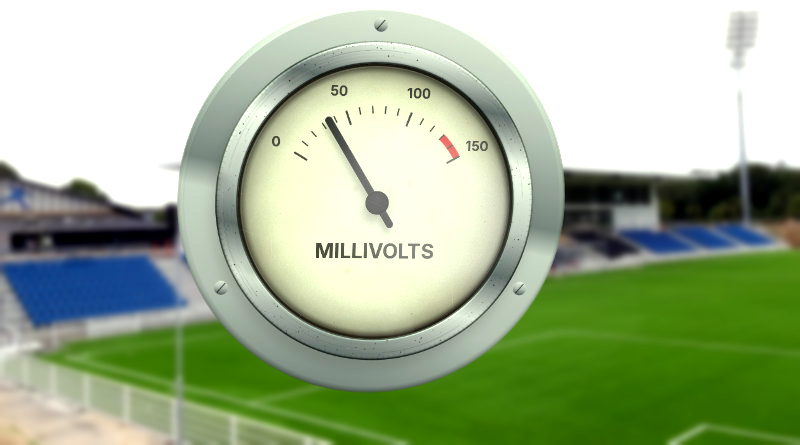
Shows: 35 mV
